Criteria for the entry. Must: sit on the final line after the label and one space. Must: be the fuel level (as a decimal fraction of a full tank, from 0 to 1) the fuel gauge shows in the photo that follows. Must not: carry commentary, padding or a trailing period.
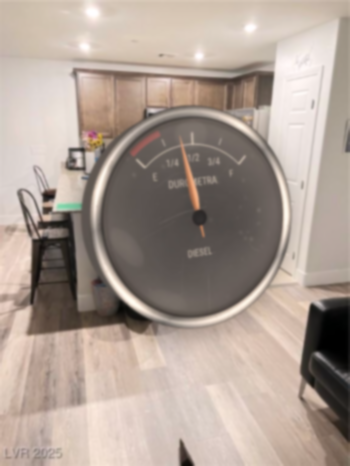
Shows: 0.375
